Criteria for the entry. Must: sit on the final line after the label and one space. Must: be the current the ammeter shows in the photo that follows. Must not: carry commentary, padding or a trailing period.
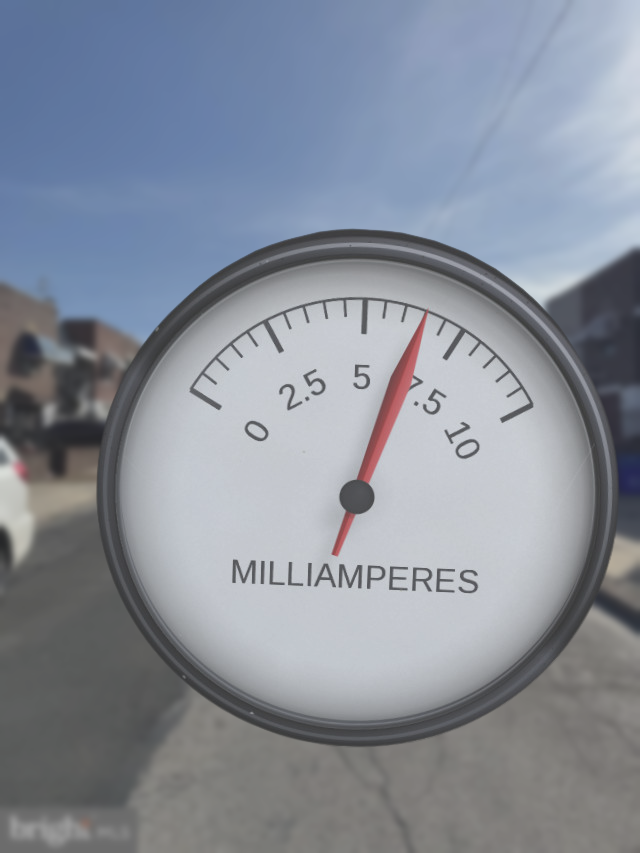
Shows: 6.5 mA
